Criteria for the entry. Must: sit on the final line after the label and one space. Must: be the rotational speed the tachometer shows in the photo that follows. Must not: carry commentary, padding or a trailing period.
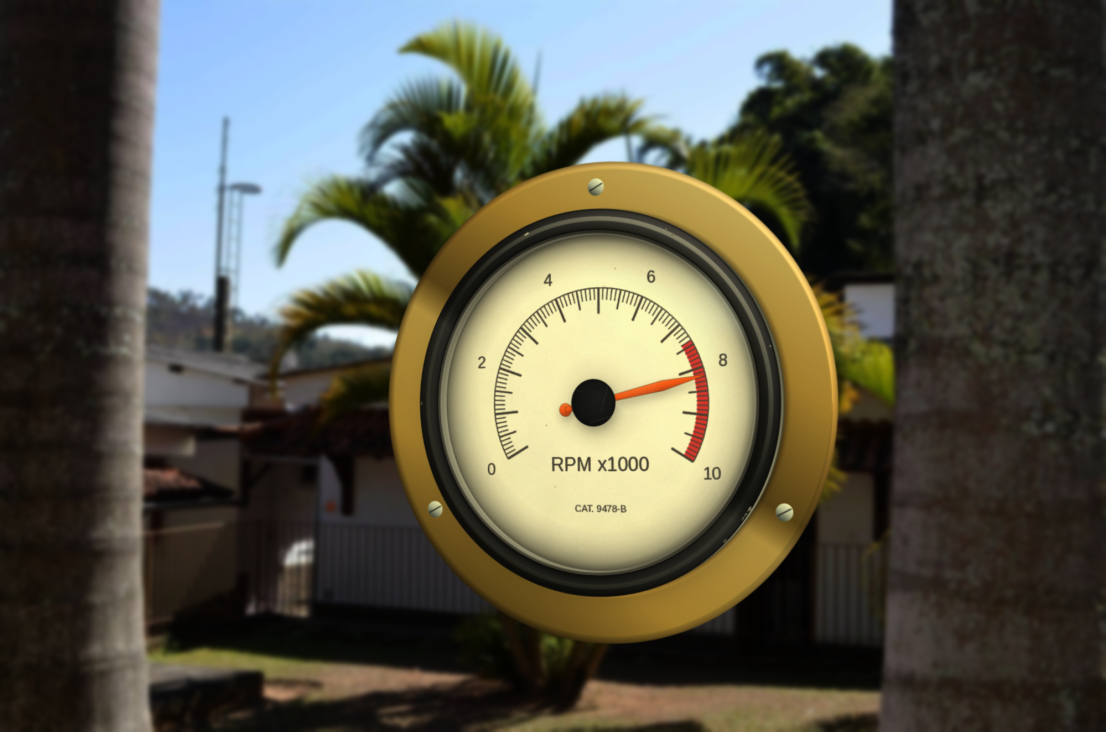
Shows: 8200 rpm
